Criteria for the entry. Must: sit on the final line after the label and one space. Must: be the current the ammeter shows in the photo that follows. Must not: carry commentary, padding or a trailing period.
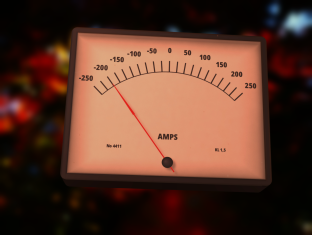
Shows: -200 A
